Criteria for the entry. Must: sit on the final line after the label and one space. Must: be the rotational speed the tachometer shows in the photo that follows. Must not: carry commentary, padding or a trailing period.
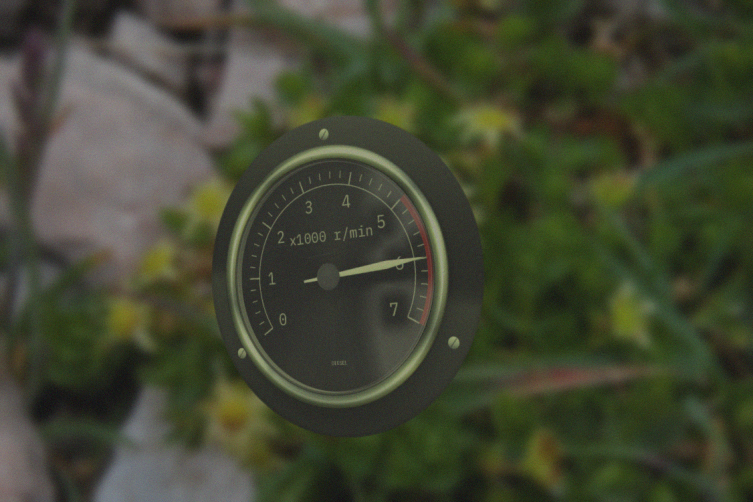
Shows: 6000 rpm
